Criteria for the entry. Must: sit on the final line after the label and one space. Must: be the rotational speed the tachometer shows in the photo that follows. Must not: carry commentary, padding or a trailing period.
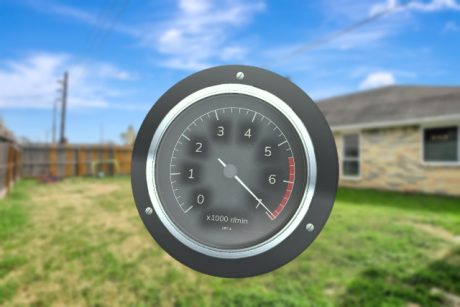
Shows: 6900 rpm
